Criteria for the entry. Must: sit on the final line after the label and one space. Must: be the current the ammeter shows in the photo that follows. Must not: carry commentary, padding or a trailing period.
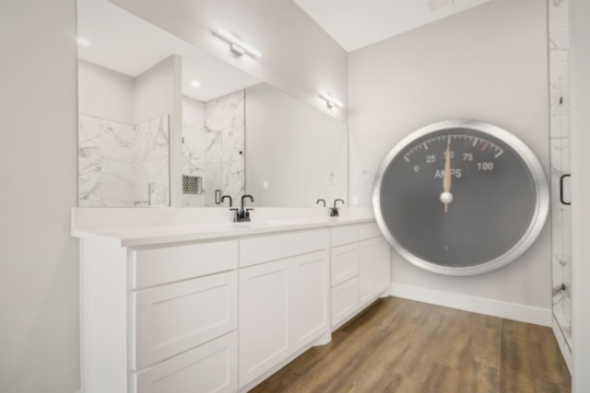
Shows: 50 A
